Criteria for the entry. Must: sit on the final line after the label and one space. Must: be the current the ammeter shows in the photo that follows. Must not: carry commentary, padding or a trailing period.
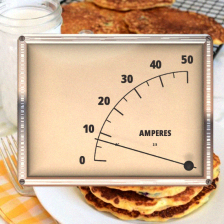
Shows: 7.5 A
